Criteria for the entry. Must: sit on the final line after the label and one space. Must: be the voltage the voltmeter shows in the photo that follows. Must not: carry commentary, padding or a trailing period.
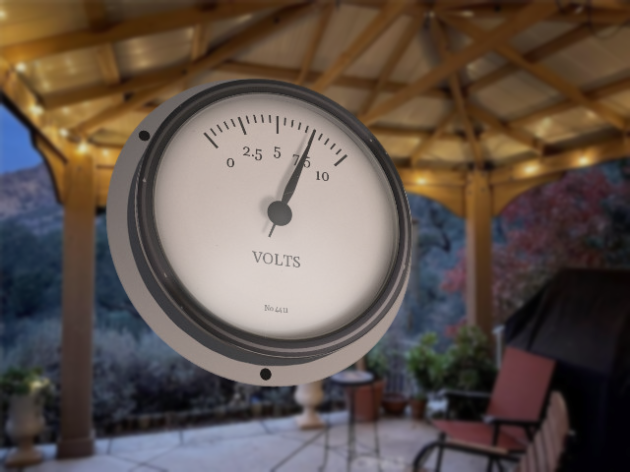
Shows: 7.5 V
